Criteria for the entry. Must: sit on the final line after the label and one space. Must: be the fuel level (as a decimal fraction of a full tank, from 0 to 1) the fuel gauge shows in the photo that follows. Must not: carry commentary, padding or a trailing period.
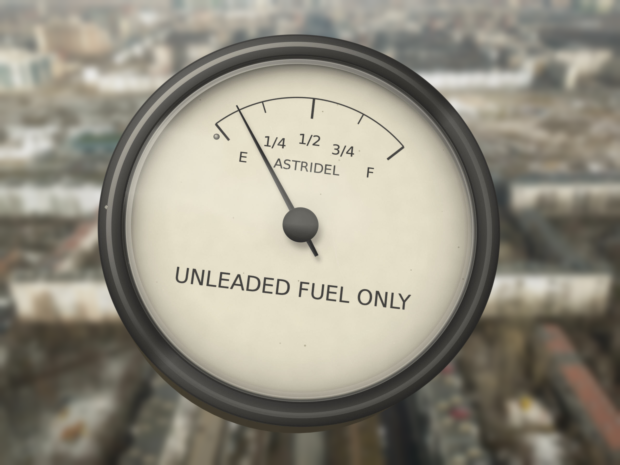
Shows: 0.125
